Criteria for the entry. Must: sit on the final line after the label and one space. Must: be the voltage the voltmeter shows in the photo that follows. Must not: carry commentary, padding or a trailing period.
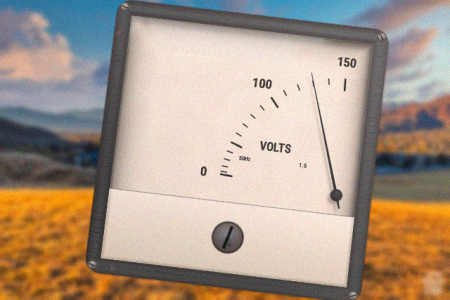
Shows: 130 V
